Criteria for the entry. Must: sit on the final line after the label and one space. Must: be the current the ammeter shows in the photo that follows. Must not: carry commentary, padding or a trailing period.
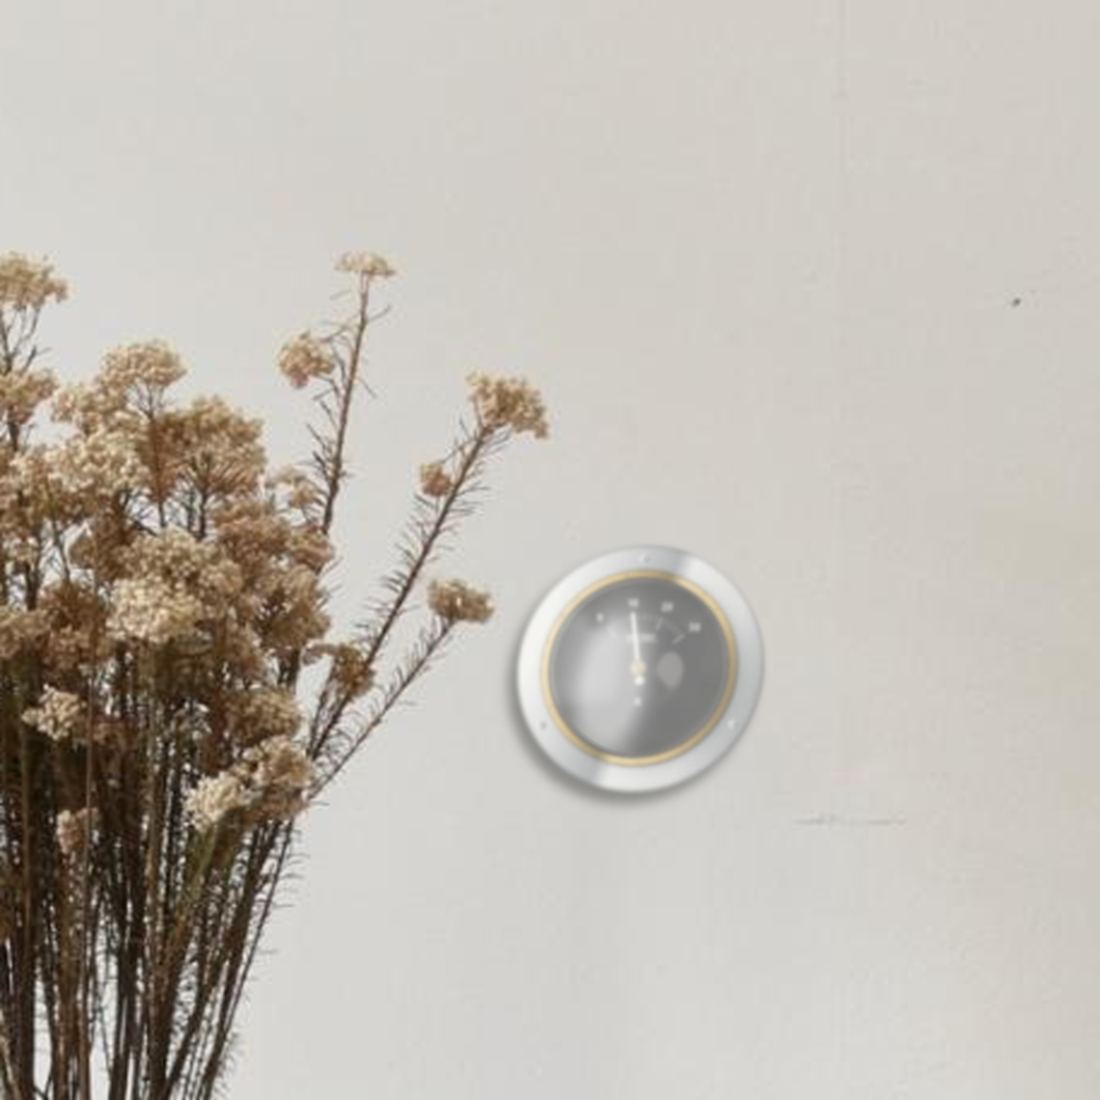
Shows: 10 A
